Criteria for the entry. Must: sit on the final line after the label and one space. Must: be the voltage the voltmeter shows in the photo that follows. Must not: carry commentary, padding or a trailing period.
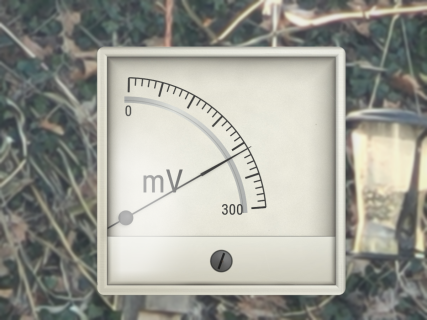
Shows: 210 mV
